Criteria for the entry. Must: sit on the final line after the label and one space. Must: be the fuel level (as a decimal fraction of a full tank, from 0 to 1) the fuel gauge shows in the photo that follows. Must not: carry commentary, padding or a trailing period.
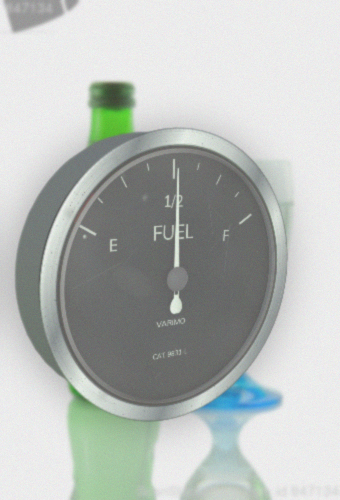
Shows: 0.5
